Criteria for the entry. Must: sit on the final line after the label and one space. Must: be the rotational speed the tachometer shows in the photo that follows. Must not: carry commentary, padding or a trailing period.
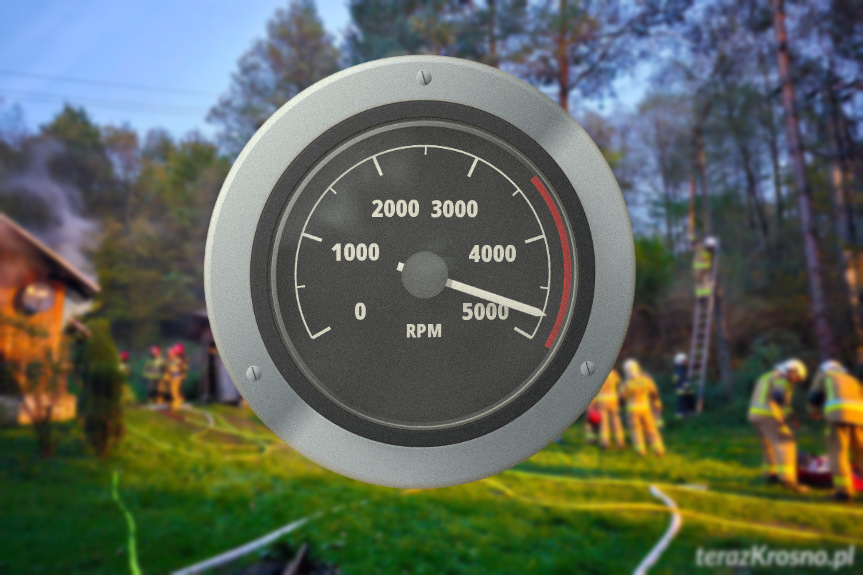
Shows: 4750 rpm
